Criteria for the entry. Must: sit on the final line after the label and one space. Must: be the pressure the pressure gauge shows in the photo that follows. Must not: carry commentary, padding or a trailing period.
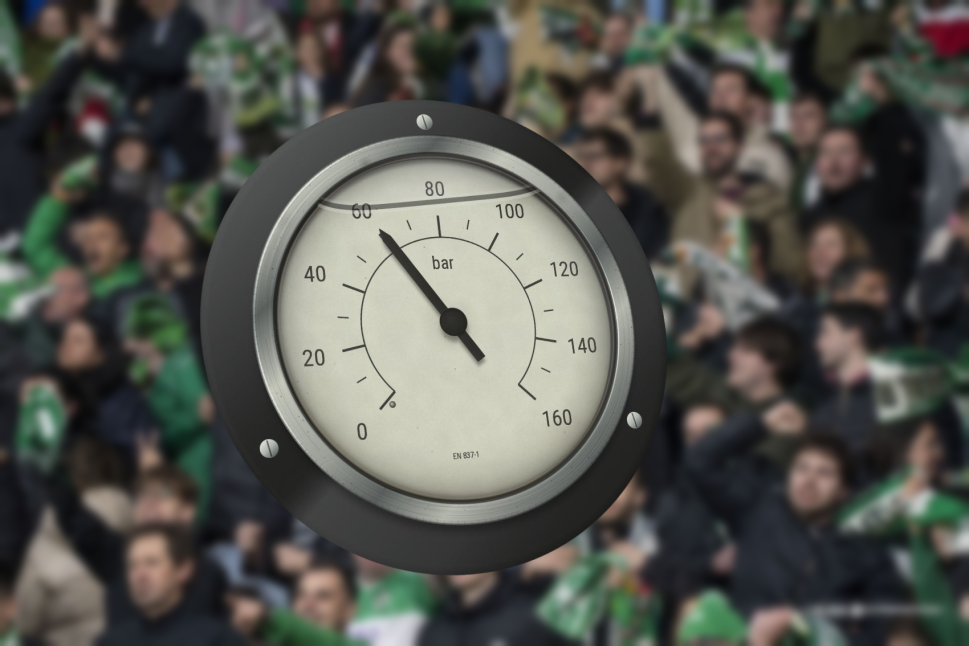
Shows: 60 bar
